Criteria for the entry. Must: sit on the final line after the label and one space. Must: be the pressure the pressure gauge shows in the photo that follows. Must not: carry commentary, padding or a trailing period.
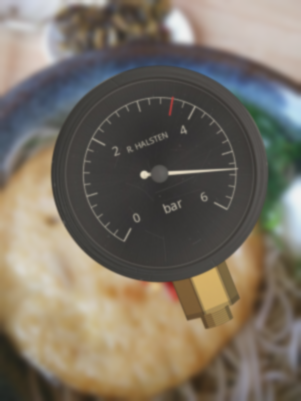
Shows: 5.3 bar
